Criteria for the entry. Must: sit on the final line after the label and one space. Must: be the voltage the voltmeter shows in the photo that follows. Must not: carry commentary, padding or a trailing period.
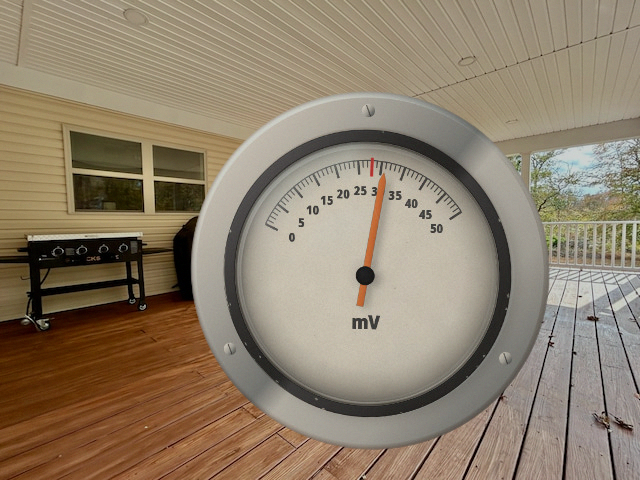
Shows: 31 mV
